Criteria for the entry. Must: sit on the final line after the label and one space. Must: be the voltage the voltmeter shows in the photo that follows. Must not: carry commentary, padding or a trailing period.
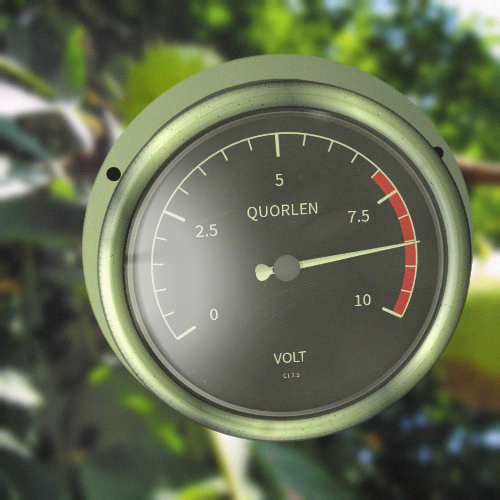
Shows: 8.5 V
